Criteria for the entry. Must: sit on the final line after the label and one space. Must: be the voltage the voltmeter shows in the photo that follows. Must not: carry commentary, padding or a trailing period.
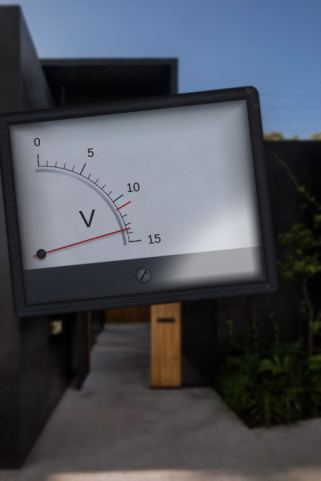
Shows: 13.5 V
